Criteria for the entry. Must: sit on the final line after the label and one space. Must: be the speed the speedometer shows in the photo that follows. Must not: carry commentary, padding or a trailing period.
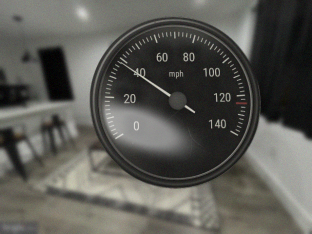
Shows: 38 mph
